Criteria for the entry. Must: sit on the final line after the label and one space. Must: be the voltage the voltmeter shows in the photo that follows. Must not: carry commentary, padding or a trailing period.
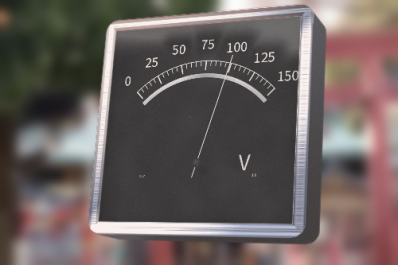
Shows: 100 V
